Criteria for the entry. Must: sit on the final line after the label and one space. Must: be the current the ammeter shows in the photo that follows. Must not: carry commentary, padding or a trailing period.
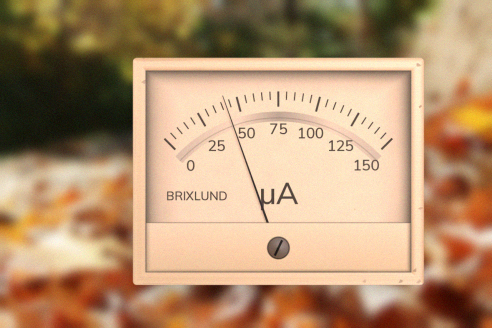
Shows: 42.5 µA
